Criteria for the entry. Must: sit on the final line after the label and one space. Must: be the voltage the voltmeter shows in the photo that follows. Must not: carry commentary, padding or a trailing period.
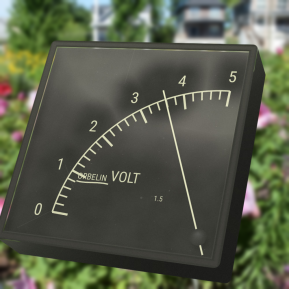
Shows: 3.6 V
